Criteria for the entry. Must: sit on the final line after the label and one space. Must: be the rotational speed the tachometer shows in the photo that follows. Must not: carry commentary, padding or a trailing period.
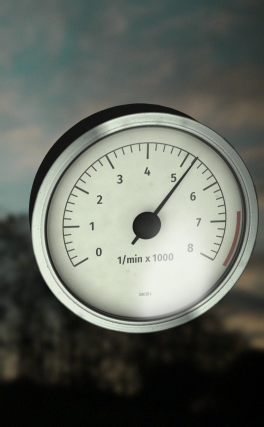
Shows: 5200 rpm
